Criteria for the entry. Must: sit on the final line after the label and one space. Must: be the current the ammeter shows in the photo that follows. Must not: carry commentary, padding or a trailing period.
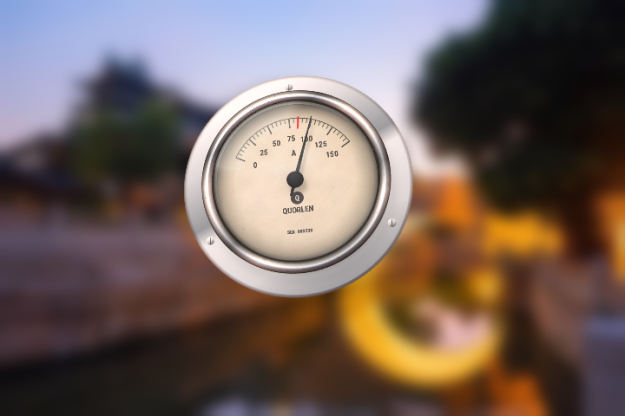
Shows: 100 A
